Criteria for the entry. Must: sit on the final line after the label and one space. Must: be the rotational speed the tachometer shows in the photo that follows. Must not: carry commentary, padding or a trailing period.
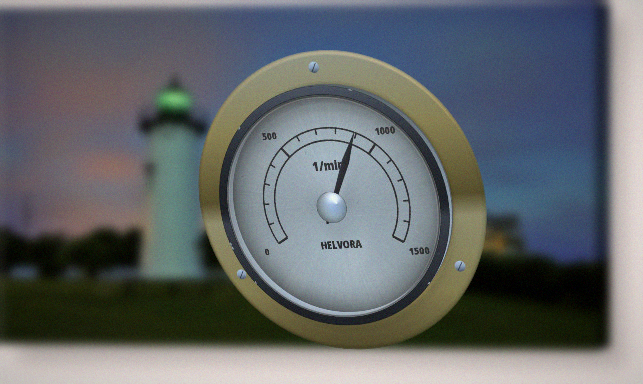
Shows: 900 rpm
